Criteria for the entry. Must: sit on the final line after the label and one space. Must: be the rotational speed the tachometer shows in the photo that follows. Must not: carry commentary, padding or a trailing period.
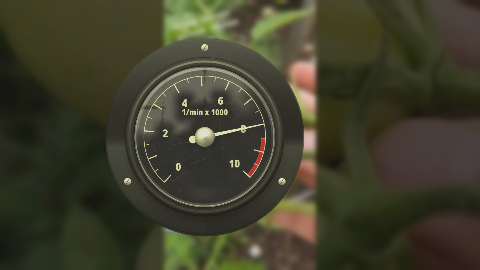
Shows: 8000 rpm
